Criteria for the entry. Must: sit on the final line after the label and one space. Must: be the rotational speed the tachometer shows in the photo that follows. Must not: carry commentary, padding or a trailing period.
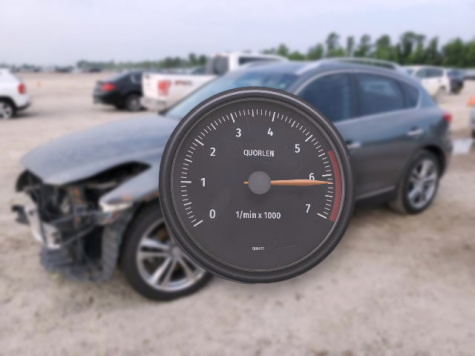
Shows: 6200 rpm
